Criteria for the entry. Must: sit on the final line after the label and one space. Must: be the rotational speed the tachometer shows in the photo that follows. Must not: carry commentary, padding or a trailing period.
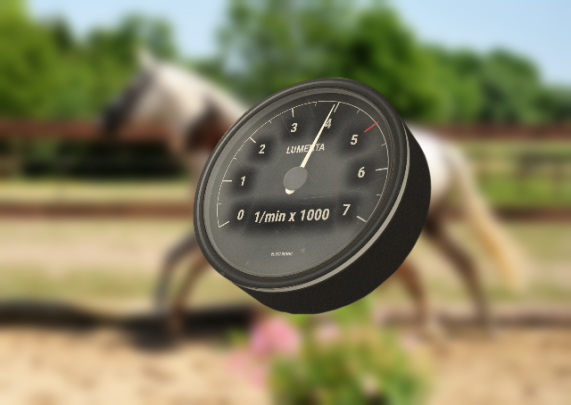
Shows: 4000 rpm
